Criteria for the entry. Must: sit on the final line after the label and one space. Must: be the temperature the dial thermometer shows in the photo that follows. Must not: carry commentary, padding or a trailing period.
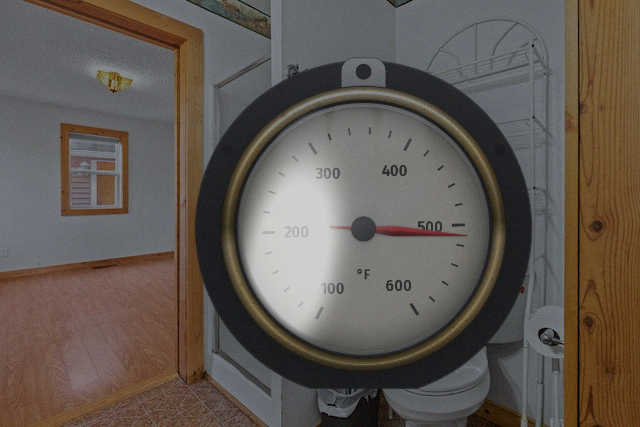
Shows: 510 °F
